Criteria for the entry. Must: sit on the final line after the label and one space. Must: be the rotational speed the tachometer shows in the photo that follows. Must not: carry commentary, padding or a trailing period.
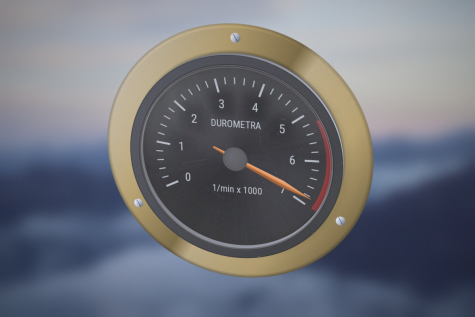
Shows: 6800 rpm
